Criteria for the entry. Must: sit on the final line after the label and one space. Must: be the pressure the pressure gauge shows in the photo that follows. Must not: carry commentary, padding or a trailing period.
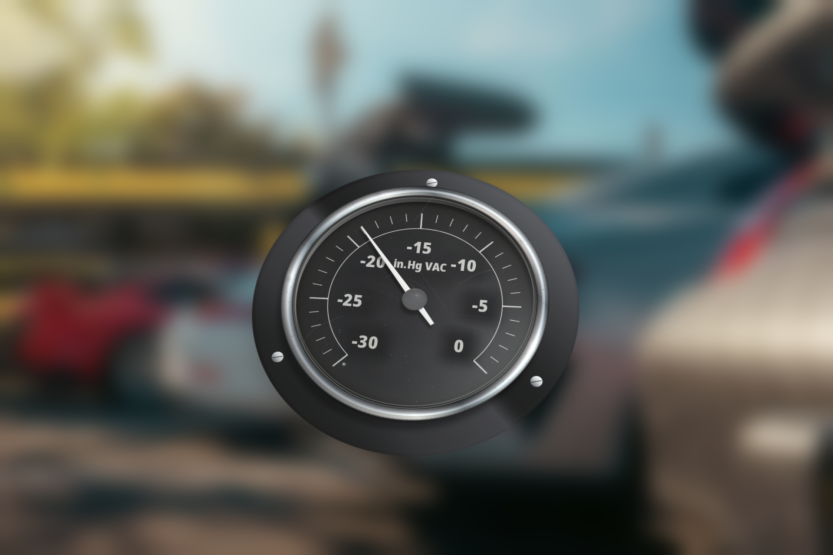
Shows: -19 inHg
